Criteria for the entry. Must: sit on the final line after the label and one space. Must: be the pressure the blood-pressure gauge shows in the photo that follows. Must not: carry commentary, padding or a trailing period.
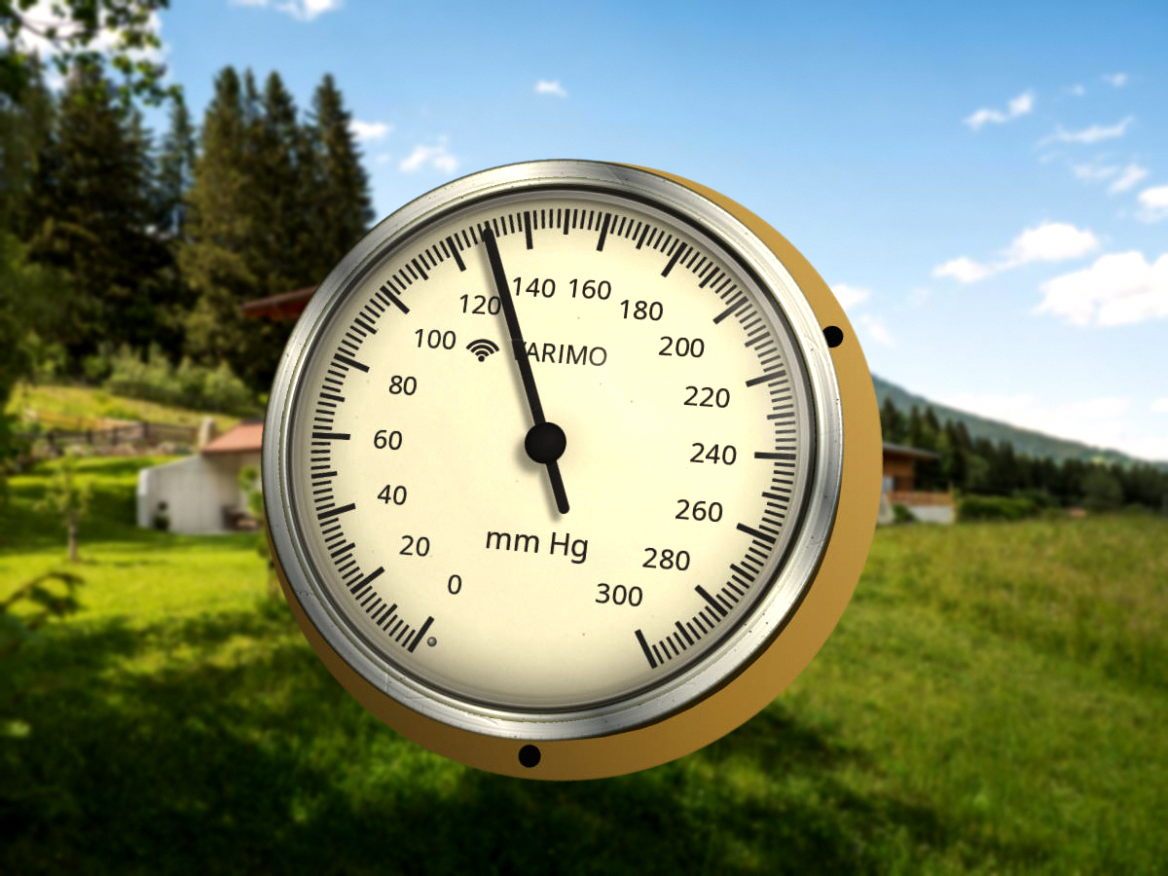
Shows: 130 mmHg
